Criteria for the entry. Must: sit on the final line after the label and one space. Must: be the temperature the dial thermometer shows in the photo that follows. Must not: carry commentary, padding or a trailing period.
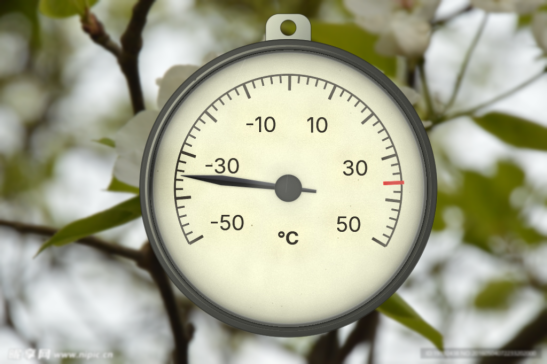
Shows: -35 °C
